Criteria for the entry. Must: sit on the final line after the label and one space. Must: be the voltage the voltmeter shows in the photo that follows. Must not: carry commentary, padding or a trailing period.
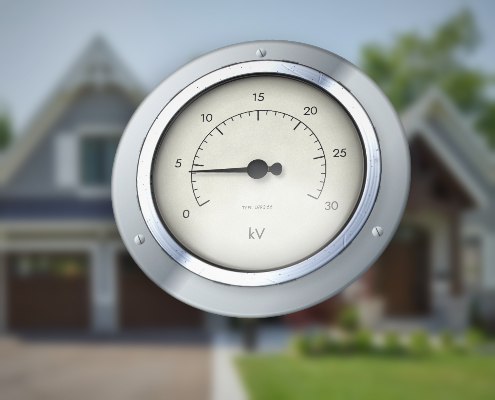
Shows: 4 kV
